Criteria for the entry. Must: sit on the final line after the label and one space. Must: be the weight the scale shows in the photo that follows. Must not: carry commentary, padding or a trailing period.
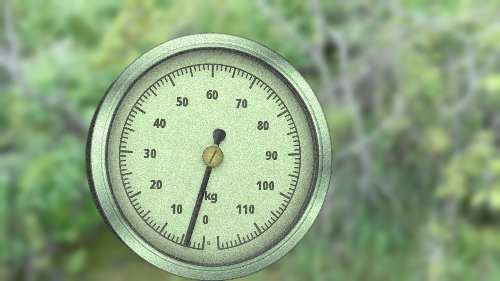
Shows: 4 kg
